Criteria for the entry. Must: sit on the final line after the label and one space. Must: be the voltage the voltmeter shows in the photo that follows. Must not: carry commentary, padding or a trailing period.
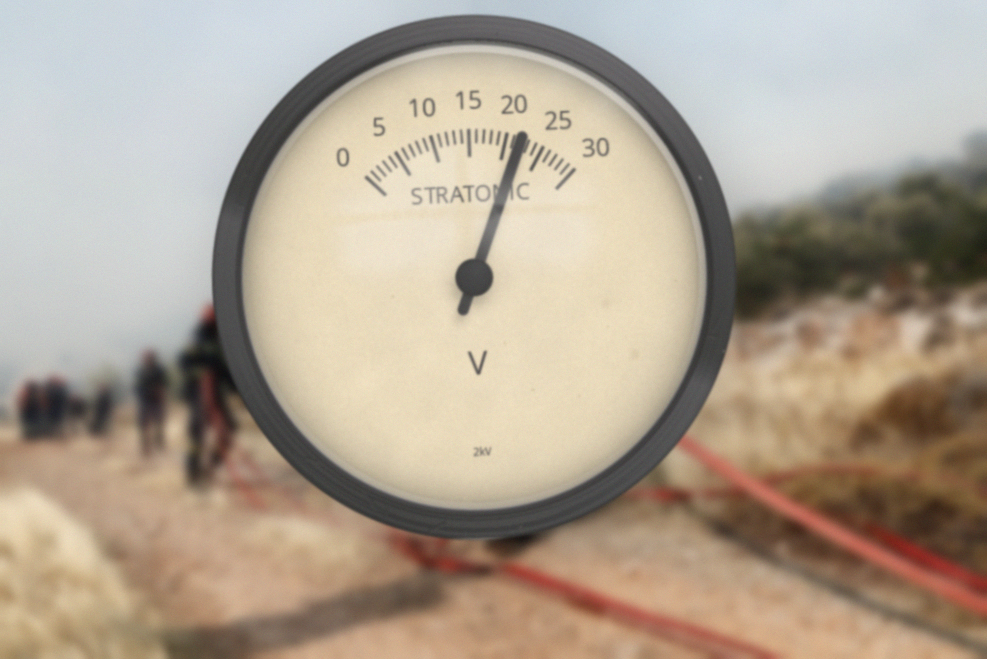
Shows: 22 V
